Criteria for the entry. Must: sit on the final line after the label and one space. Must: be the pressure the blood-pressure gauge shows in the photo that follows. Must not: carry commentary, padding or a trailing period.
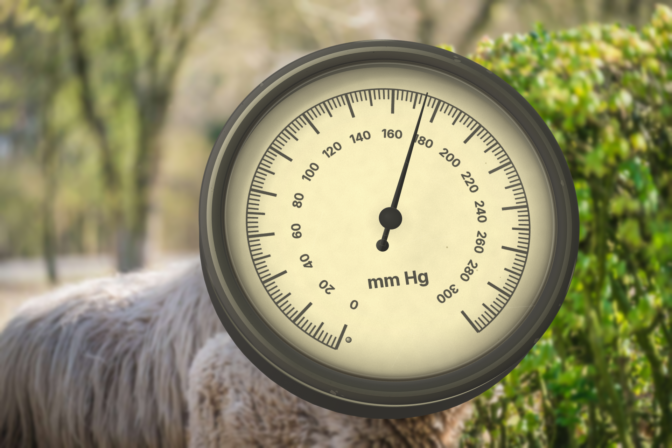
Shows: 174 mmHg
